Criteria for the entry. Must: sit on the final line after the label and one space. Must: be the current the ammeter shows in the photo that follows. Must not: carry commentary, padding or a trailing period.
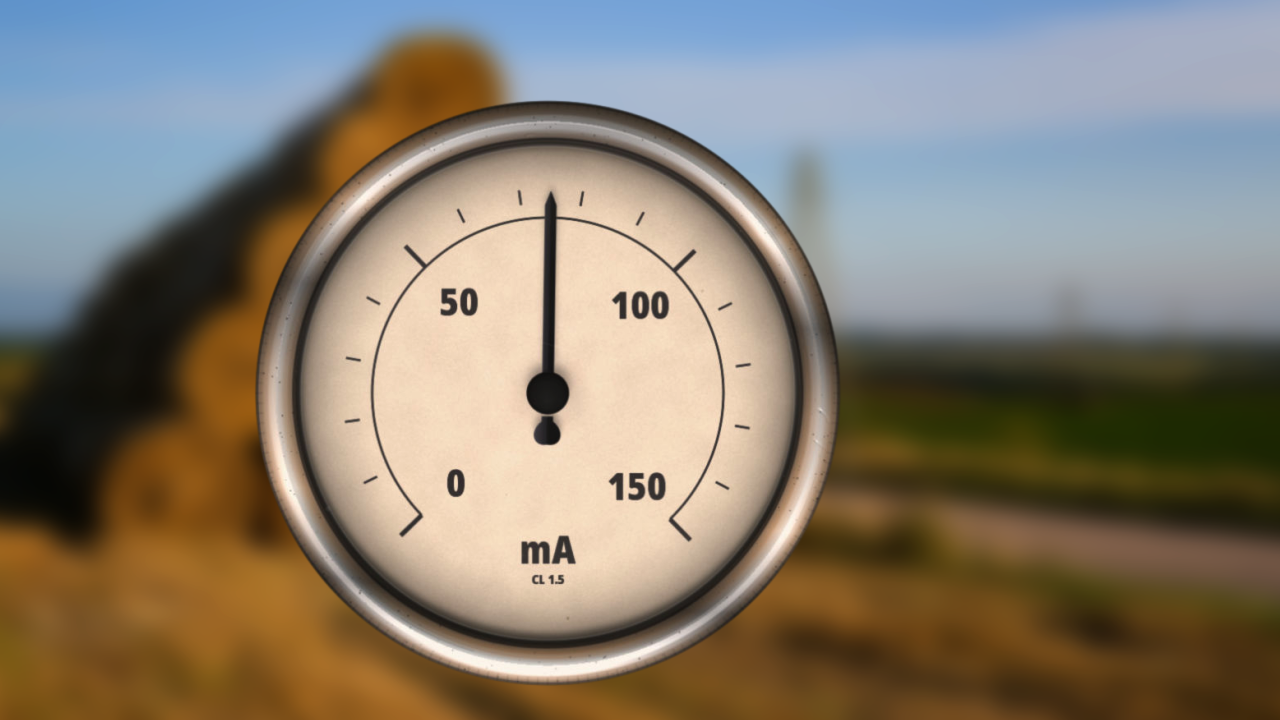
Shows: 75 mA
